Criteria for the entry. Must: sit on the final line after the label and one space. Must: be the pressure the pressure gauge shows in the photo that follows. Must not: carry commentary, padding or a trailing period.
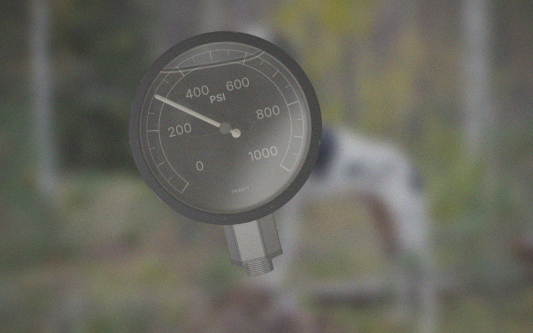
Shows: 300 psi
